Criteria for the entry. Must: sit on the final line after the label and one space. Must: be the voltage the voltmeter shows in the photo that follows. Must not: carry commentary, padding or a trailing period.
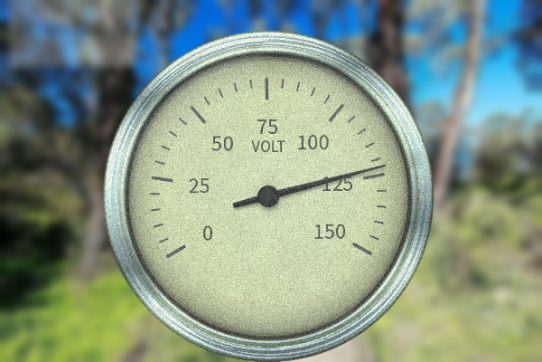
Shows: 122.5 V
